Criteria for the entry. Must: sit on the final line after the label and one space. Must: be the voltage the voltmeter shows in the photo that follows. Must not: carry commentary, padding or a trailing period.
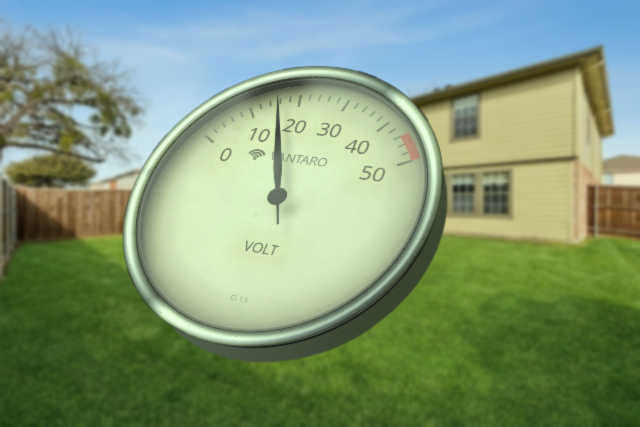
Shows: 16 V
